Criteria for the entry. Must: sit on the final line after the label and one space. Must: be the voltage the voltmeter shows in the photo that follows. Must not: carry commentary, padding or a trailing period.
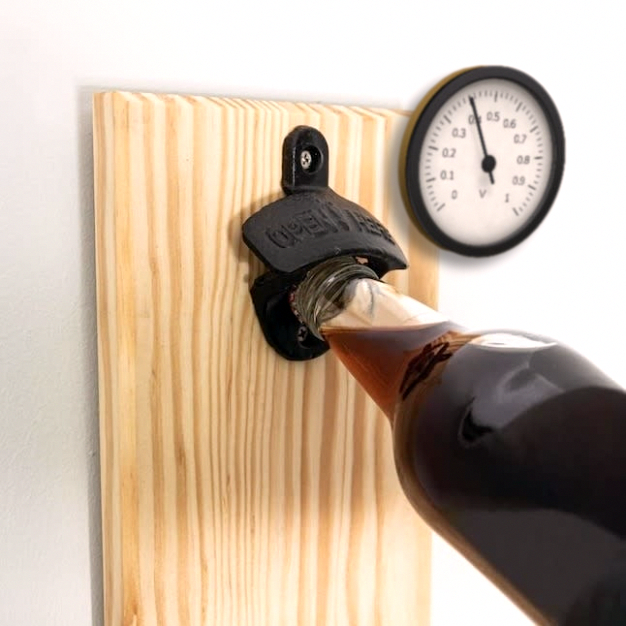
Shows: 0.4 V
